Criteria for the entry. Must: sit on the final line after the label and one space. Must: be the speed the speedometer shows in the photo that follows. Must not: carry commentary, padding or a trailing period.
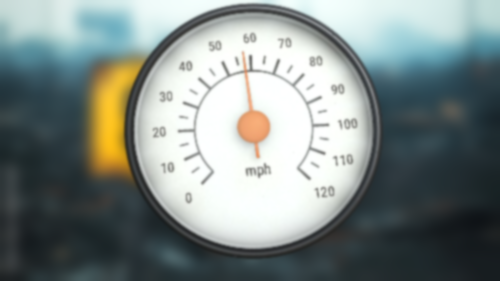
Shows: 57.5 mph
